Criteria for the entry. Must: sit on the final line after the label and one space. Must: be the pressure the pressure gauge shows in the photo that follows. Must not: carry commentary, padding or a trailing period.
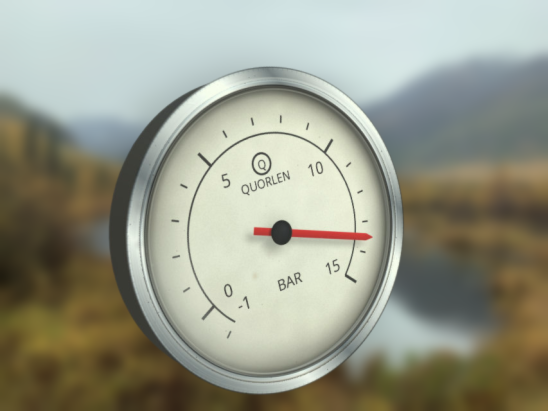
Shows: 13.5 bar
